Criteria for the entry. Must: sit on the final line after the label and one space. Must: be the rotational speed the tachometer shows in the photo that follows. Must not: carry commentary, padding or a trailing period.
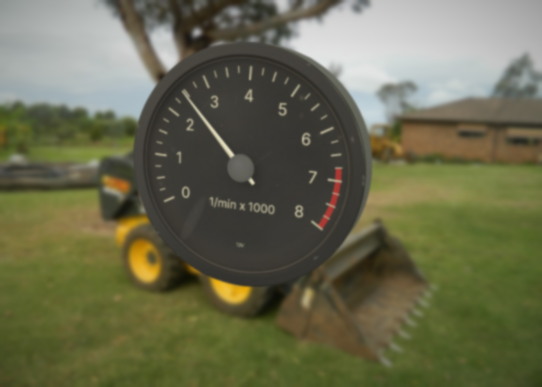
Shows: 2500 rpm
